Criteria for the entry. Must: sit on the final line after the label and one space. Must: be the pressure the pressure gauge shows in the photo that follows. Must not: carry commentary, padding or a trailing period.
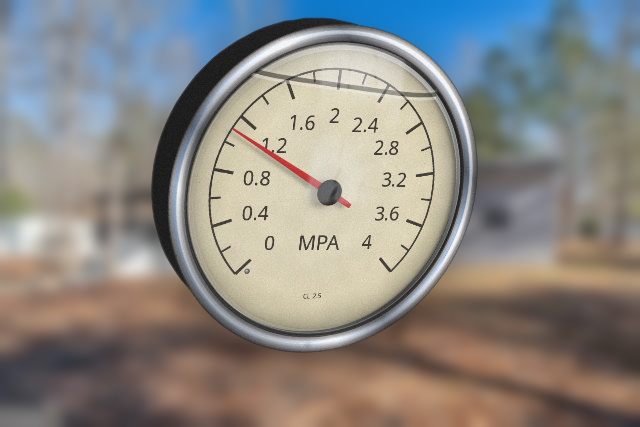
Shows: 1.1 MPa
